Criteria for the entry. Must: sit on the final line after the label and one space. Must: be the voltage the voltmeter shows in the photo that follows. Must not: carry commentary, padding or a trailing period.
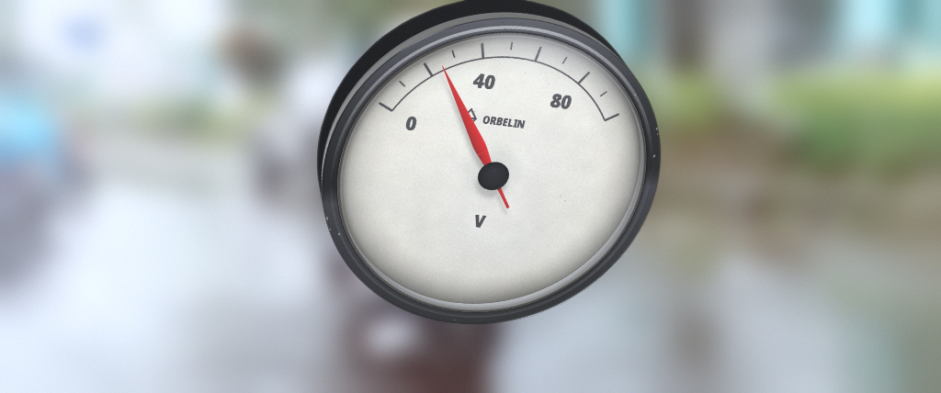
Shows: 25 V
